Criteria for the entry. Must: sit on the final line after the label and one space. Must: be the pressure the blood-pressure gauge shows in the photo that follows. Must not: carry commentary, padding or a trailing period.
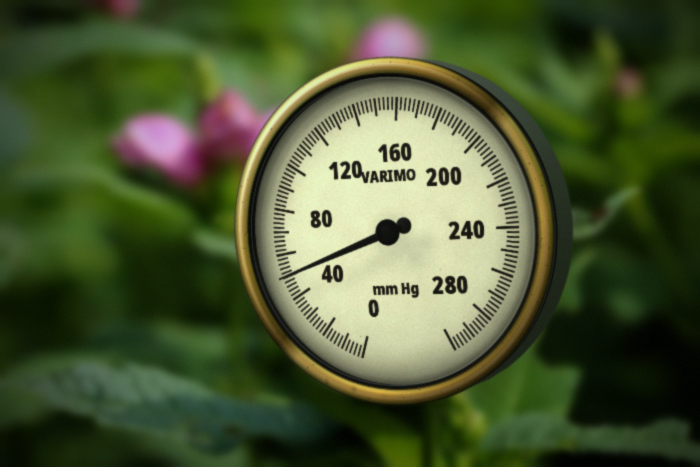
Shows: 50 mmHg
